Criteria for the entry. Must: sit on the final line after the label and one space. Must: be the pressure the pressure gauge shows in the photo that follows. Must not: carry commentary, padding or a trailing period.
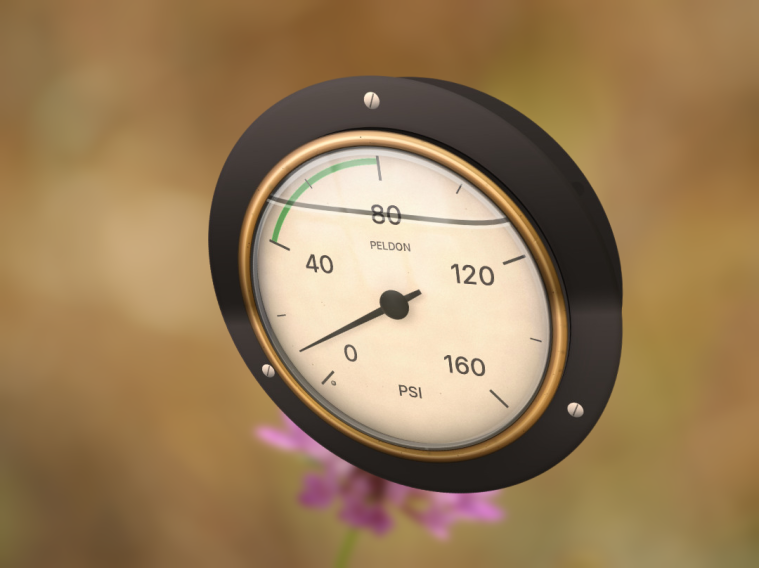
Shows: 10 psi
